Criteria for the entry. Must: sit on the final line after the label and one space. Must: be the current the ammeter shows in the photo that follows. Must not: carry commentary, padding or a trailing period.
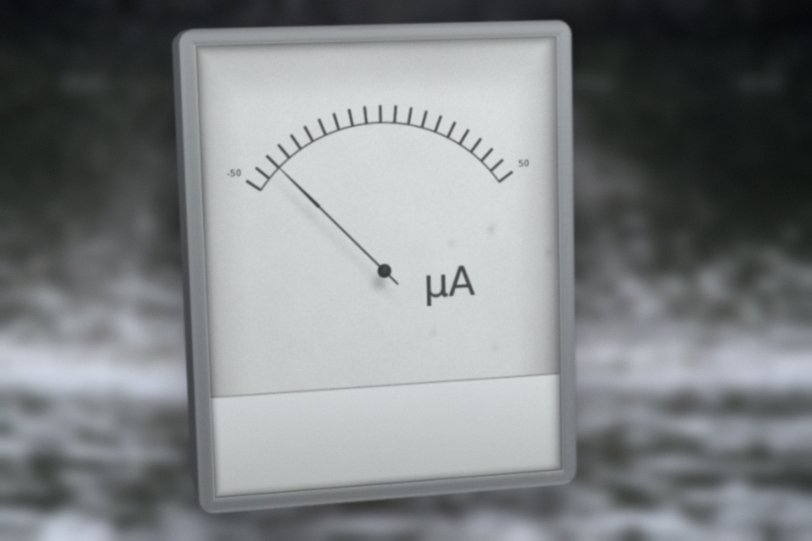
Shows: -40 µA
